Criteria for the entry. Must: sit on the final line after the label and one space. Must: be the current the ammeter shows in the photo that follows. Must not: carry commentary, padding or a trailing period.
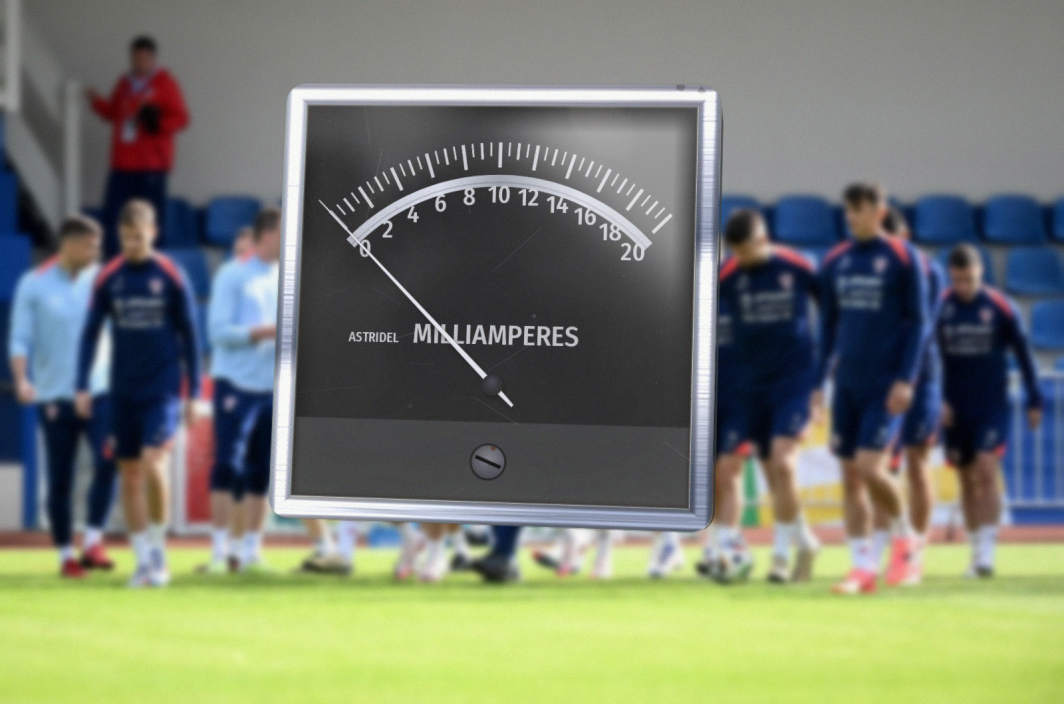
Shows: 0 mA
